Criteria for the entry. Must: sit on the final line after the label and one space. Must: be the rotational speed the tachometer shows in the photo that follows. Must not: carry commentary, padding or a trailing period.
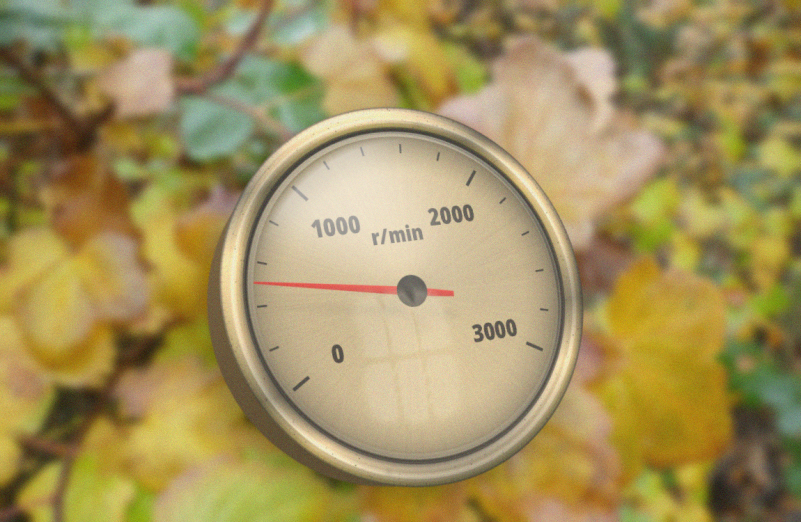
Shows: 500 rpm
